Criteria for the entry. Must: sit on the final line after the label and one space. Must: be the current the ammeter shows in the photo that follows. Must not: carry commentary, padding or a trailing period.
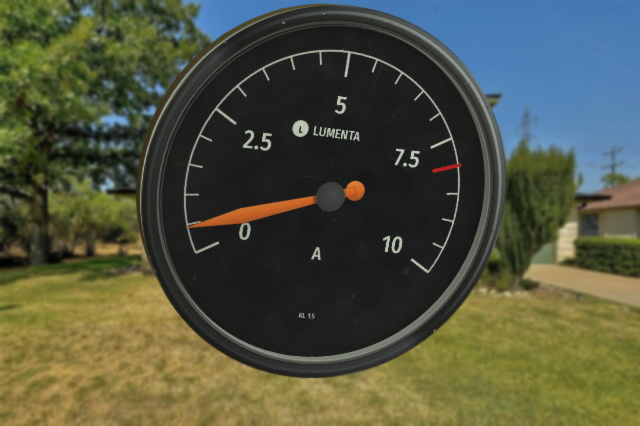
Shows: 0.5 A
